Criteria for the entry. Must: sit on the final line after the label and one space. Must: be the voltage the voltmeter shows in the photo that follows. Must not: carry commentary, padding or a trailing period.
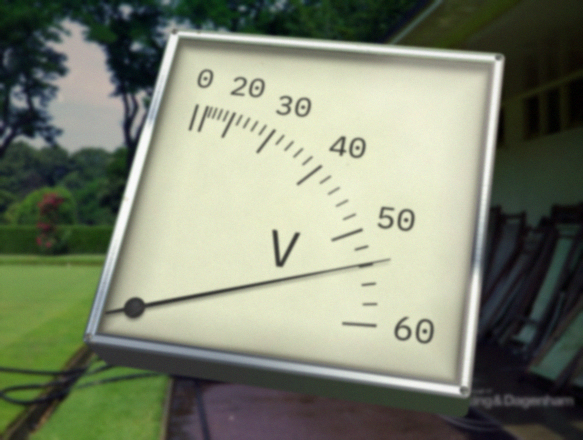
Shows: 54 V
